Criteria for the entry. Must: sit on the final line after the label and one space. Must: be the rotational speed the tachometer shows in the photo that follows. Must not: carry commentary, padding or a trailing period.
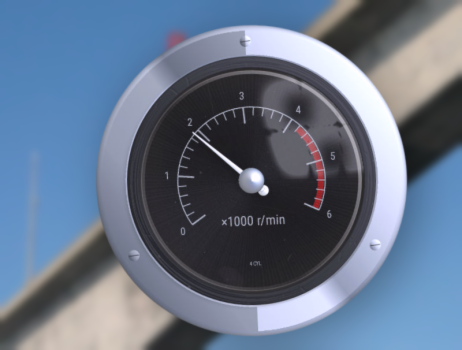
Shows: 1900 rpm
